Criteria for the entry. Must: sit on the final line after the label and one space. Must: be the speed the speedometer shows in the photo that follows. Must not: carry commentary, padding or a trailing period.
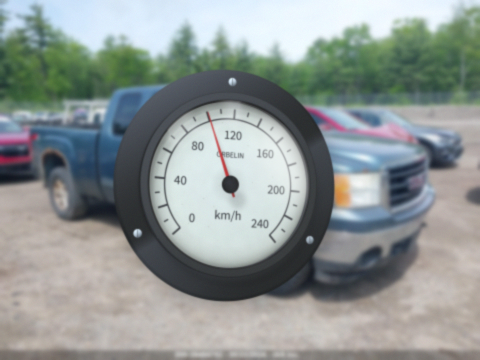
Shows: 100 km/h
